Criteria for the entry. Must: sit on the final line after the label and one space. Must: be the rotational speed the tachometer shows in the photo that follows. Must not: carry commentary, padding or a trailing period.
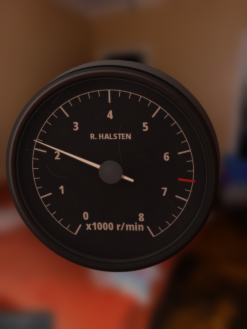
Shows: 2200 rpm
